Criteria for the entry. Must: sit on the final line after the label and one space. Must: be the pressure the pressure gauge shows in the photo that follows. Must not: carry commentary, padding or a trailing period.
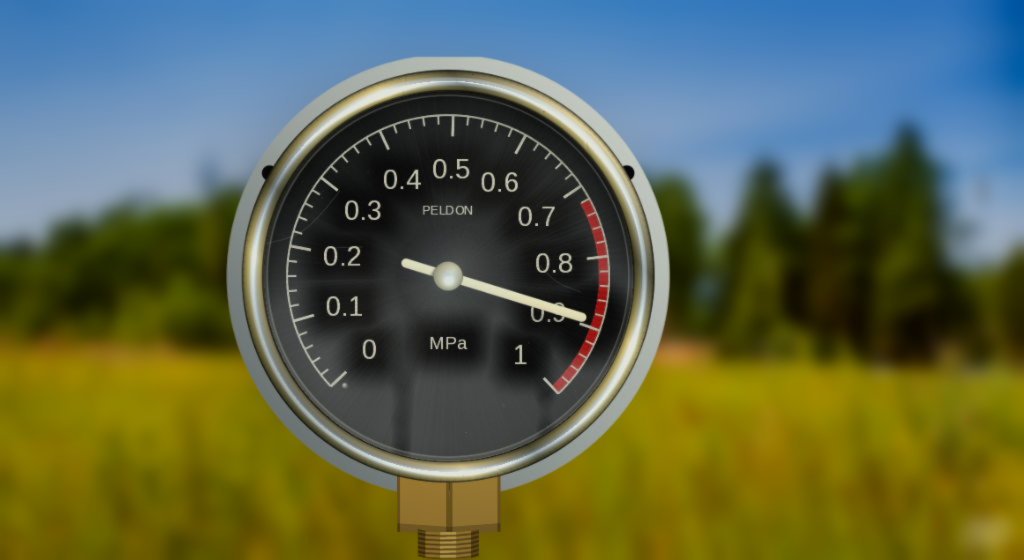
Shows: 0.89 MPa
